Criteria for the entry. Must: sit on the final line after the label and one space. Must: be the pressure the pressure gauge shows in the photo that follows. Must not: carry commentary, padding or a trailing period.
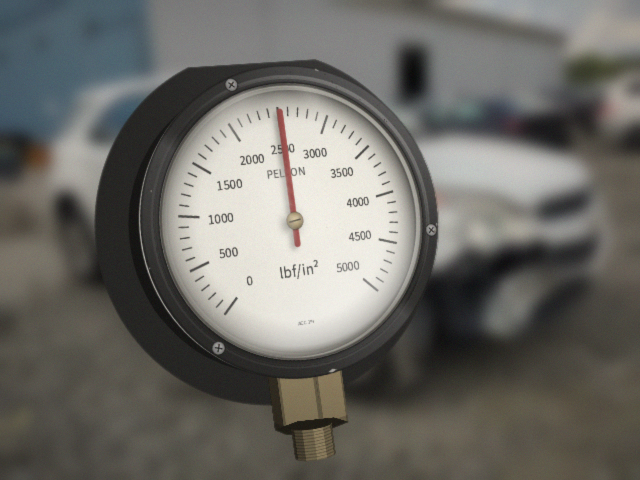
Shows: 2500 psi
